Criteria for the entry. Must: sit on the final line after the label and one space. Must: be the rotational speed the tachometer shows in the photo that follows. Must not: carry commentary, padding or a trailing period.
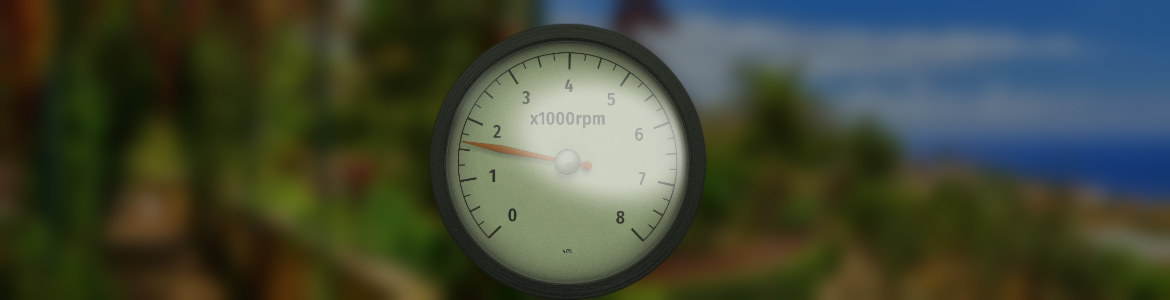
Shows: 1625 rpm
